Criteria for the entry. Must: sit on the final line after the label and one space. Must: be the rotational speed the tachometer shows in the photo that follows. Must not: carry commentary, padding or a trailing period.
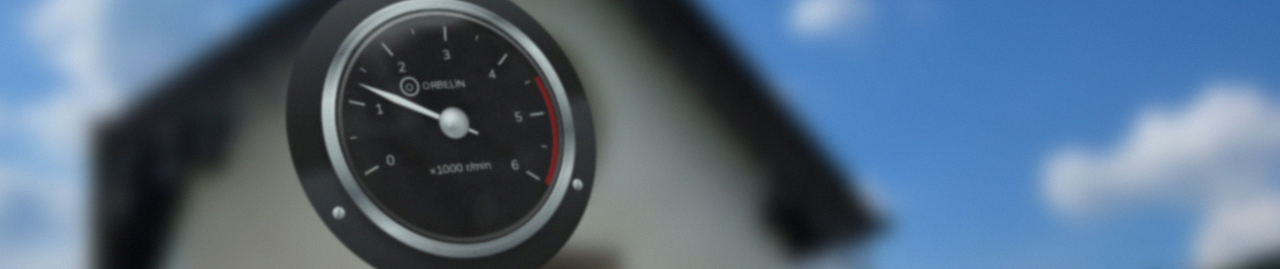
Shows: 1250 rpm
